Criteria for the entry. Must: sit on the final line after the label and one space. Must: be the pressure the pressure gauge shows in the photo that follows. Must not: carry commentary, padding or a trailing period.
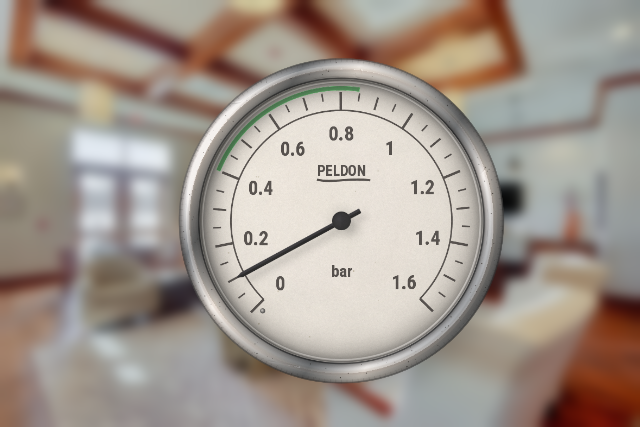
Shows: 0.1 bar
